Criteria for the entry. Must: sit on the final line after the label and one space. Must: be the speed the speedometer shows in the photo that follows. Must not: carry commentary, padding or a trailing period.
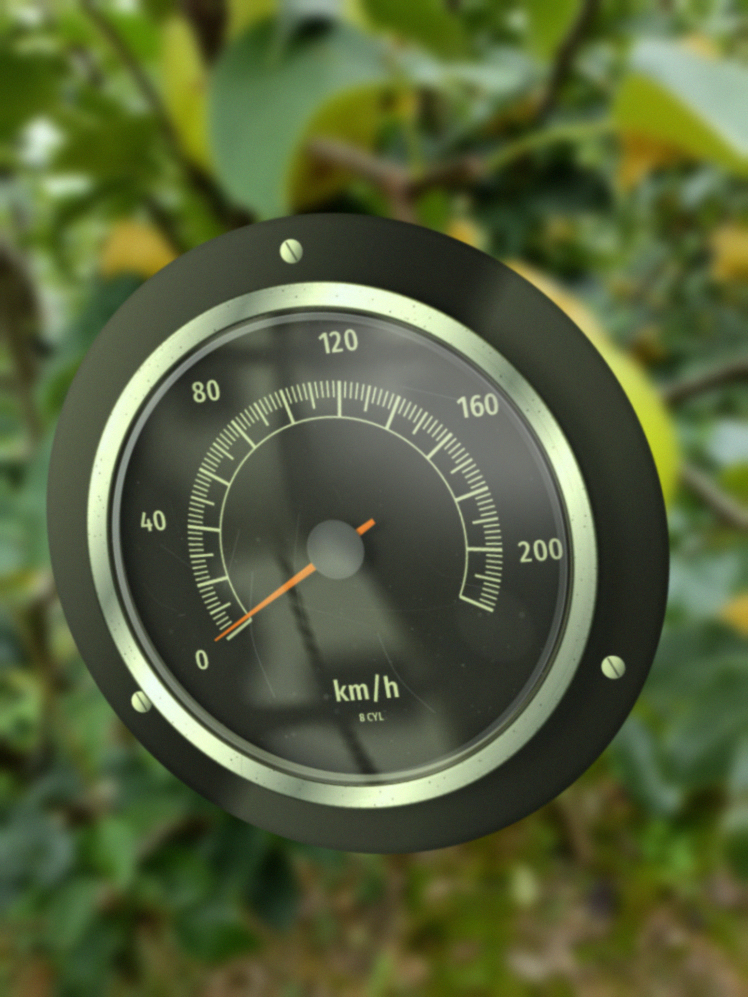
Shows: 2 km/h
